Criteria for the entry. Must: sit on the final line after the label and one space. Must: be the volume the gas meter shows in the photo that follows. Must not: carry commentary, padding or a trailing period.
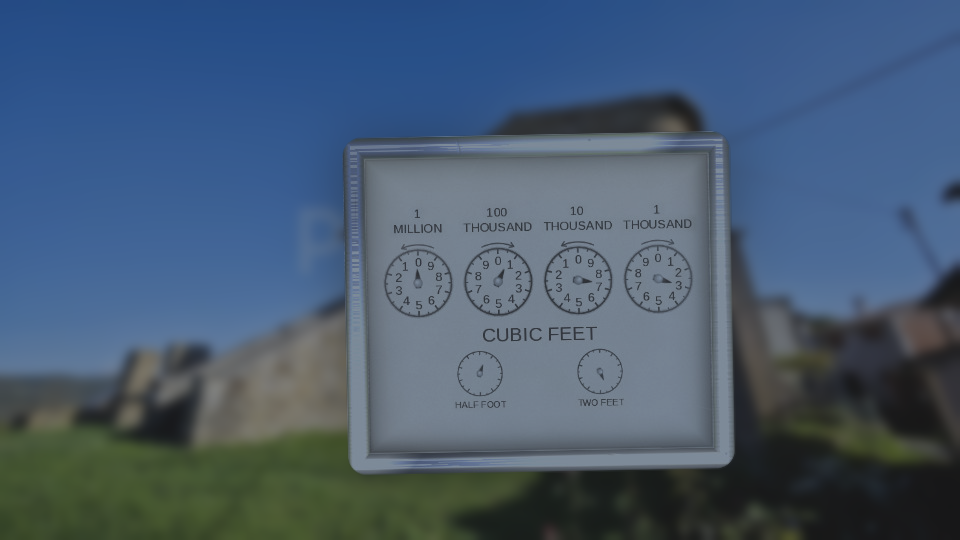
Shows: 7300 ft³
